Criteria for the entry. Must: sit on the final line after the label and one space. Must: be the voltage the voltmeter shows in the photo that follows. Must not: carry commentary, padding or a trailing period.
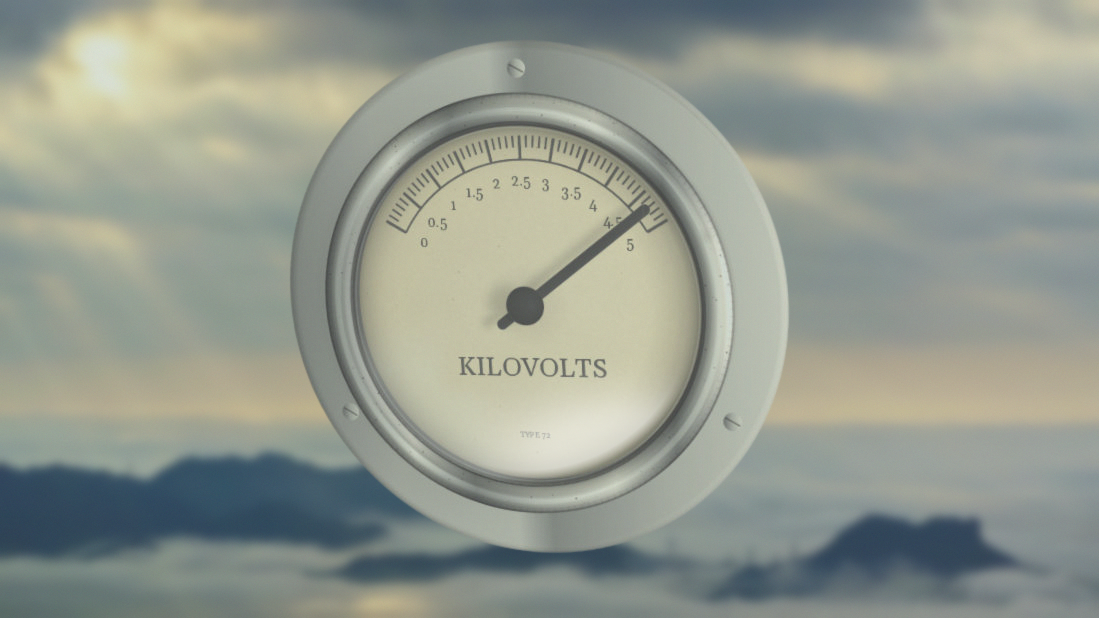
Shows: 4.7 kV
